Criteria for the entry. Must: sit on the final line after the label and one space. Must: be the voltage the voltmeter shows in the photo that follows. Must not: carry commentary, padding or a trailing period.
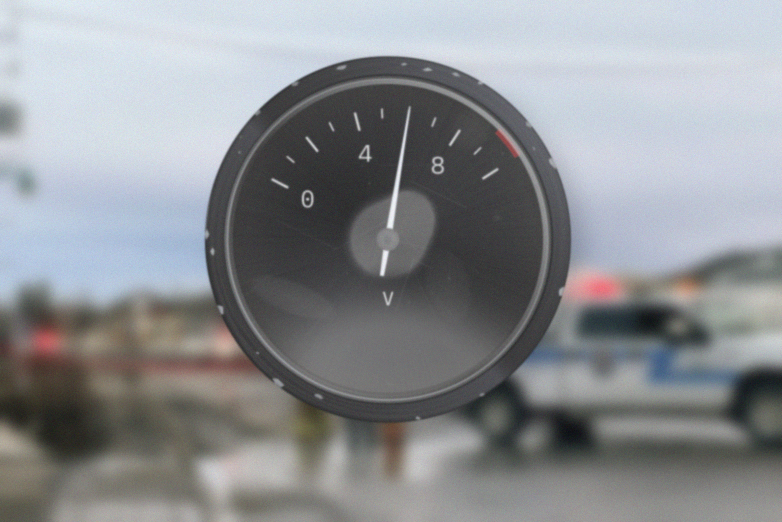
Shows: 6 V
